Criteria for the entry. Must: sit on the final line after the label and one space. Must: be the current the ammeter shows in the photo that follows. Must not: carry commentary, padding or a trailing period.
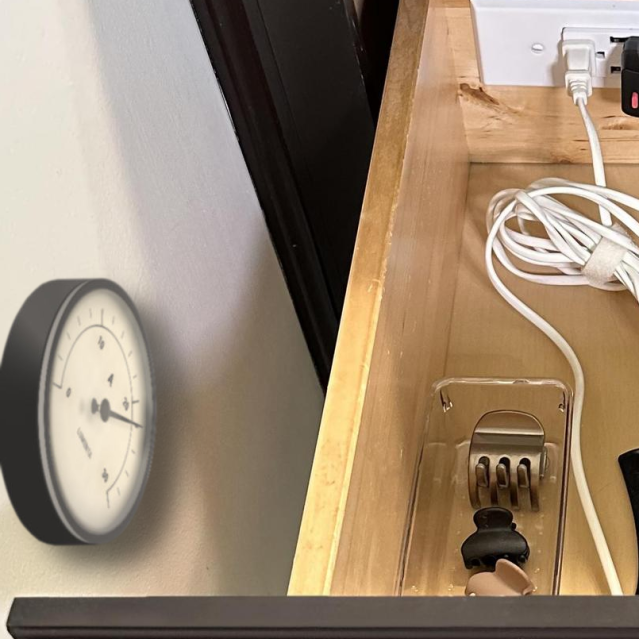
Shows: 22 A
